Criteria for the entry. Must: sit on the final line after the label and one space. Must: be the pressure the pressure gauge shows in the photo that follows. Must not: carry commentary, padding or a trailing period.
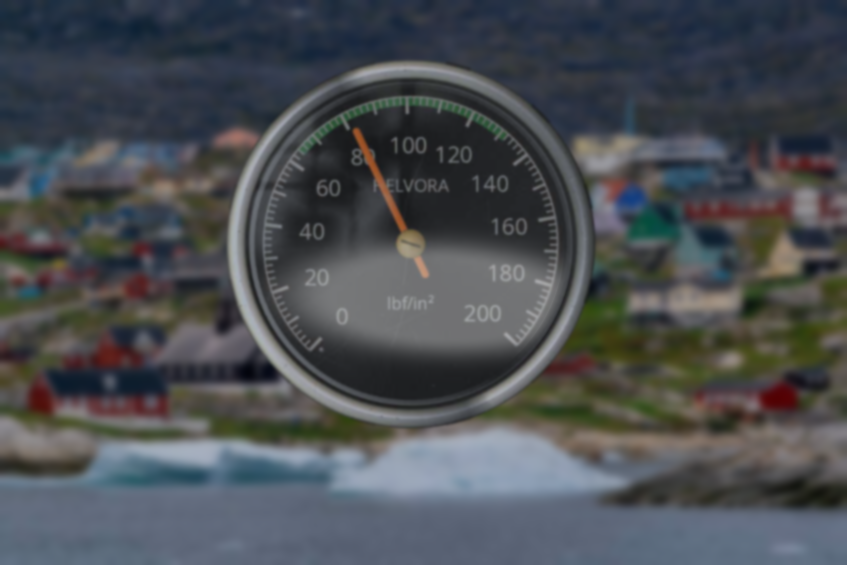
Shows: 82 psi
